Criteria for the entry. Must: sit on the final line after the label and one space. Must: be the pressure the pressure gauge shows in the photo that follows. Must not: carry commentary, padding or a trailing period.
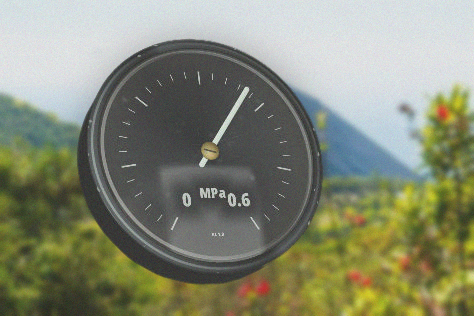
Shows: 0.37 MPa
